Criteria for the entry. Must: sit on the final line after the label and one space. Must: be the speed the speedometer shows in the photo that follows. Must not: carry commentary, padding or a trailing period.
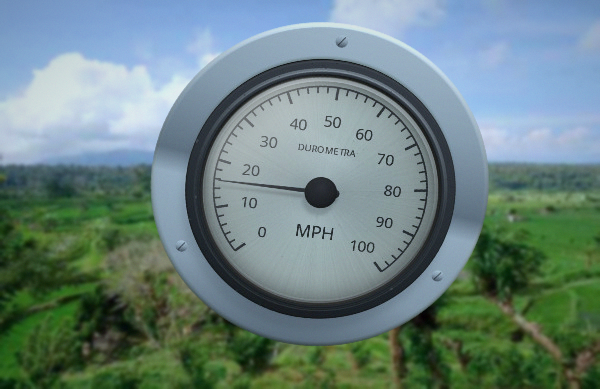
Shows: 16 mph
